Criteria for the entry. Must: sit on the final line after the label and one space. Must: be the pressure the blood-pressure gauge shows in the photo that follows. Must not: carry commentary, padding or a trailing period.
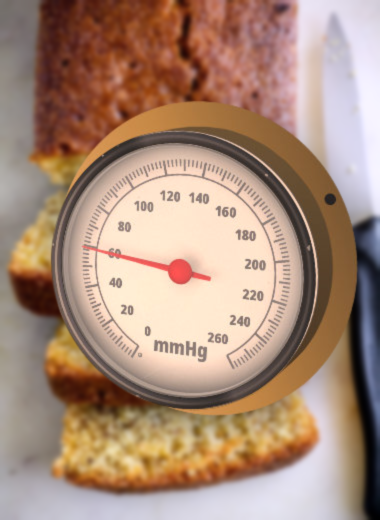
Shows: 60 mmHg
